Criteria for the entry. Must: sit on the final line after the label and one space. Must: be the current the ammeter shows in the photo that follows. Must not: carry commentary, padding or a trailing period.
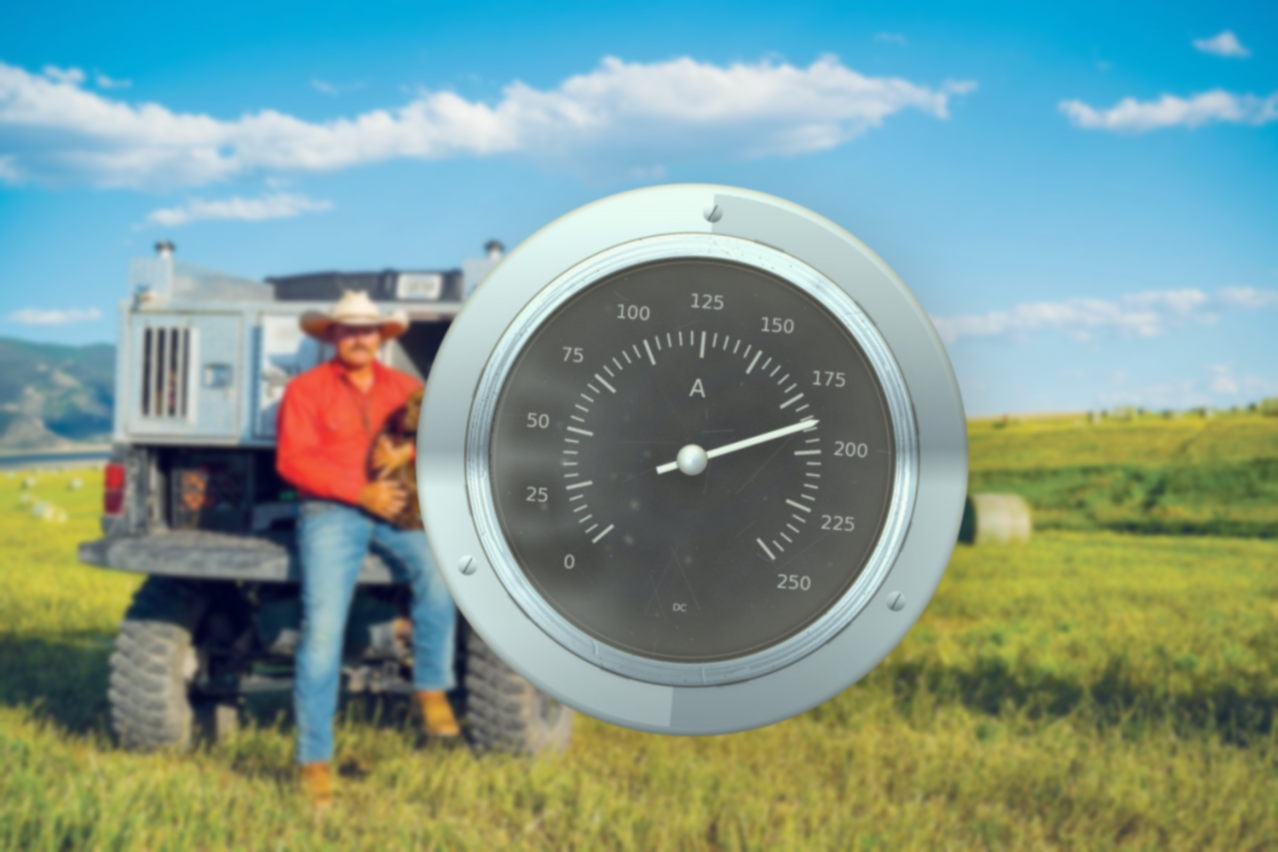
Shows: 187.5 A
